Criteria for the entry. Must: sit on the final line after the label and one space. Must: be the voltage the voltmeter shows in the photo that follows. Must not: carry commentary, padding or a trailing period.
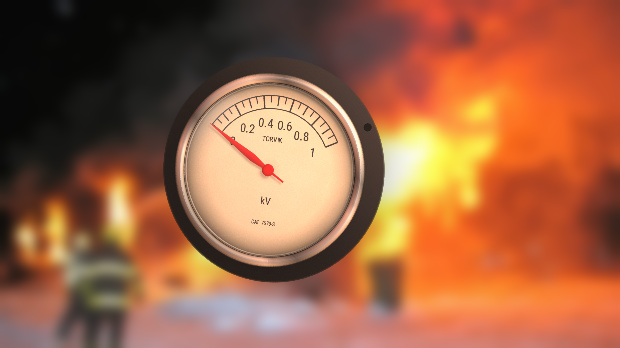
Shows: 0 kV
